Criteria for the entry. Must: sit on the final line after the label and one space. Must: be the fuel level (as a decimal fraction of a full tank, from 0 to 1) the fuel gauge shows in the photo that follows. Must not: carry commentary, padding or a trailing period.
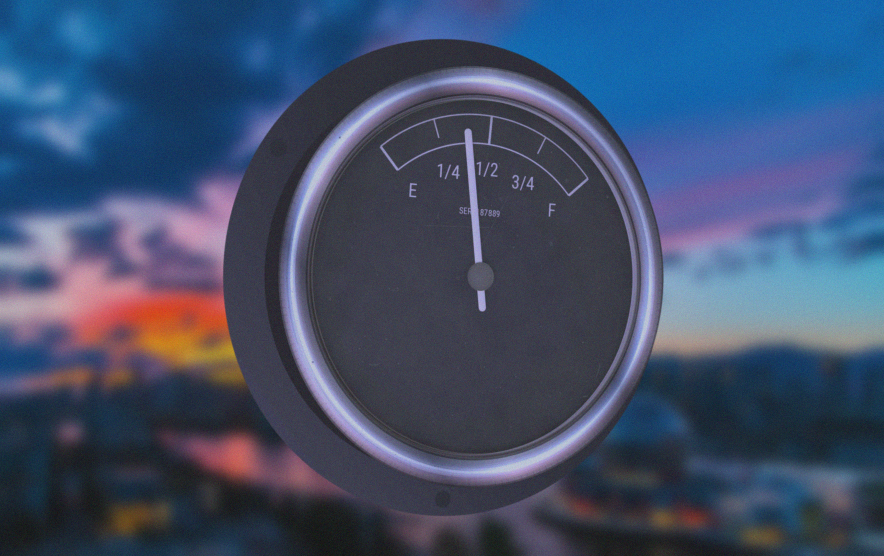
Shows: 0.375
